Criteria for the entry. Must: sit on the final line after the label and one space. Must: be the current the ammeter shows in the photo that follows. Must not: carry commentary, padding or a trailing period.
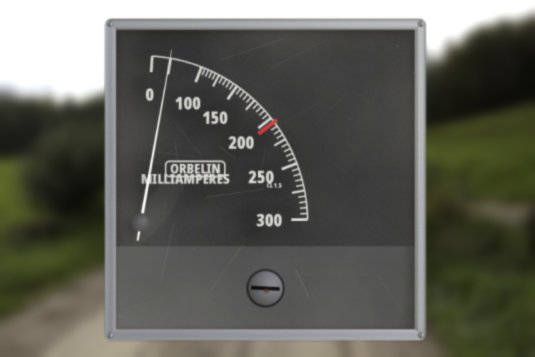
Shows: 50 mA
